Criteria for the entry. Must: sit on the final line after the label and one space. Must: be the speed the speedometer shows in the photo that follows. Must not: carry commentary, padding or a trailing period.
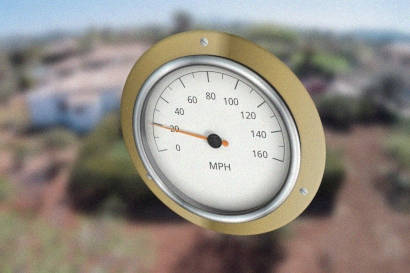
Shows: 20 mph
